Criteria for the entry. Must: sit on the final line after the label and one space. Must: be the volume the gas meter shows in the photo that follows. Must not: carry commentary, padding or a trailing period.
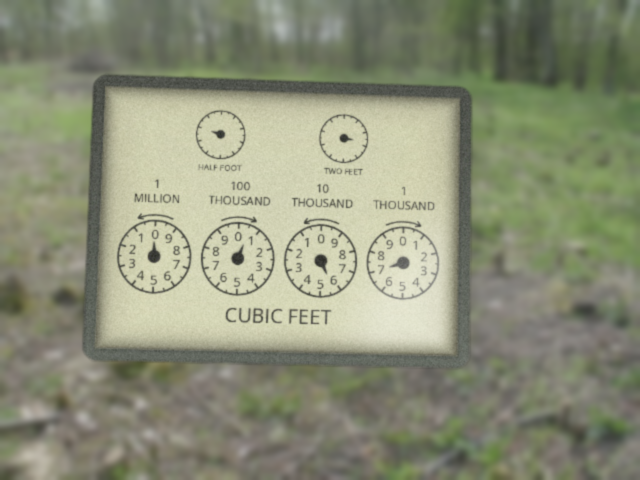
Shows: 5700 ft³
